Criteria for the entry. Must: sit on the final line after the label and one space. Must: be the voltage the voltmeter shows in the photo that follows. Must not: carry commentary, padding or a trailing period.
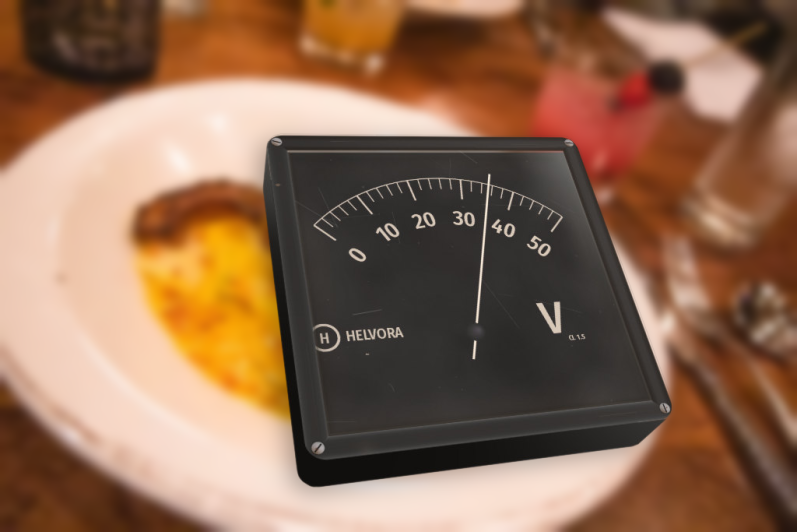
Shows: 35 V
